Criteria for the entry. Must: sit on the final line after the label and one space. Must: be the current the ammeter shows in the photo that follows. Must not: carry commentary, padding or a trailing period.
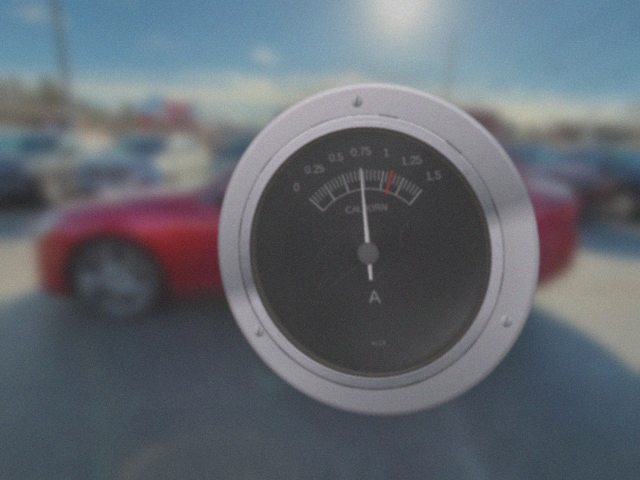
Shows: 0.75 A
